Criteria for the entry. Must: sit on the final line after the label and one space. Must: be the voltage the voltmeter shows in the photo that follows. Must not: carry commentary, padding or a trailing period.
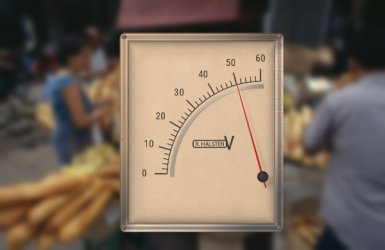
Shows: 50 V
